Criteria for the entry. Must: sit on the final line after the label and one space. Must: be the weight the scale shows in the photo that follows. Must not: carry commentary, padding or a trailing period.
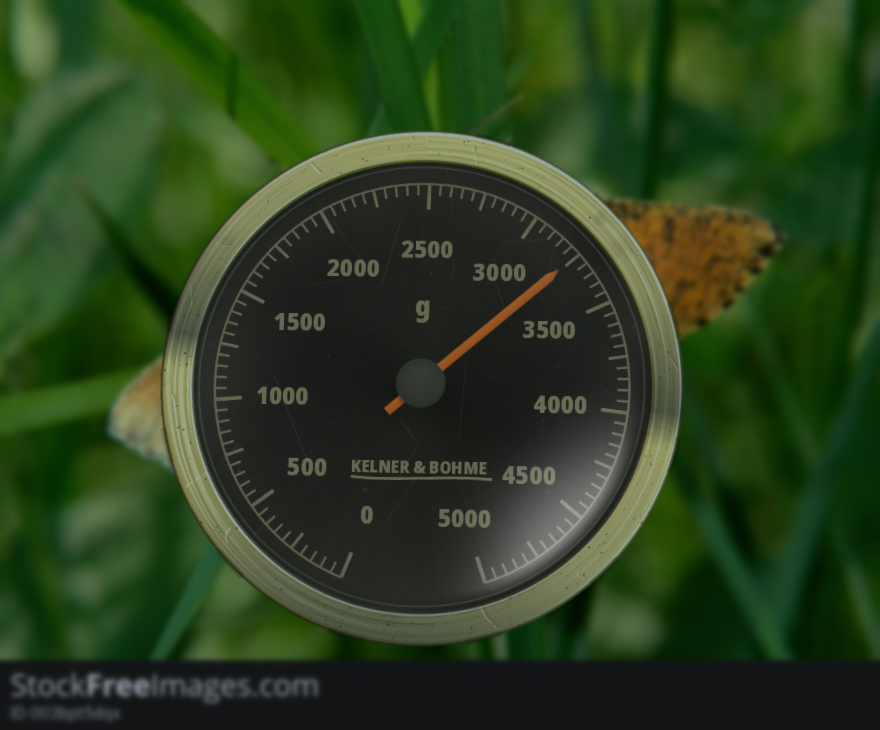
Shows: 3250 g
